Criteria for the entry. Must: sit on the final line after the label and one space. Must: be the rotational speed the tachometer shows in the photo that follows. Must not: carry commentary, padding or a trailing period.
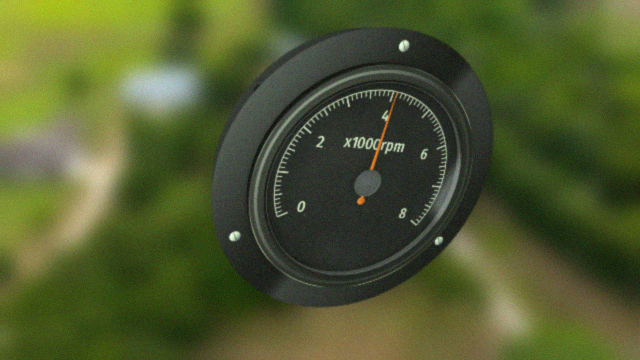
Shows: 4000 rpm
